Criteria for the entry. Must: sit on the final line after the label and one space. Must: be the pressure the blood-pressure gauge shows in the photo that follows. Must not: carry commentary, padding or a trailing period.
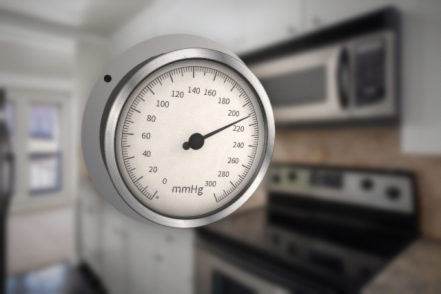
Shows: 210 mmHg
